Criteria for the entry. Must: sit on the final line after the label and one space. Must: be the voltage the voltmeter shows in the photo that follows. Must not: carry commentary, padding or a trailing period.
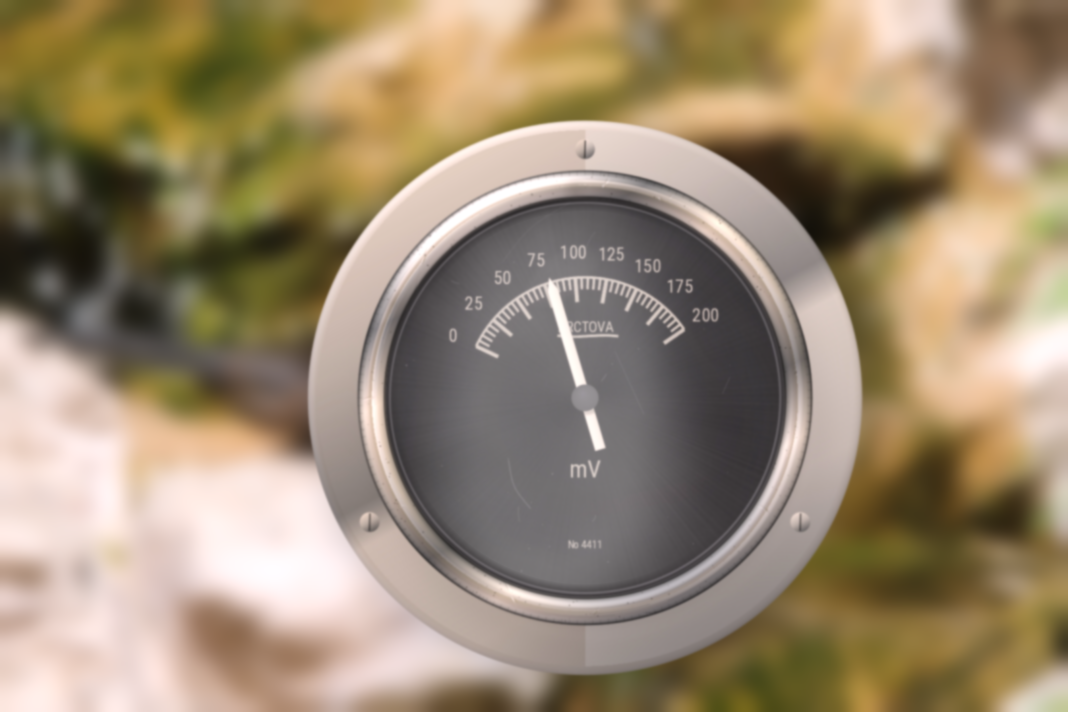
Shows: 80 mV
